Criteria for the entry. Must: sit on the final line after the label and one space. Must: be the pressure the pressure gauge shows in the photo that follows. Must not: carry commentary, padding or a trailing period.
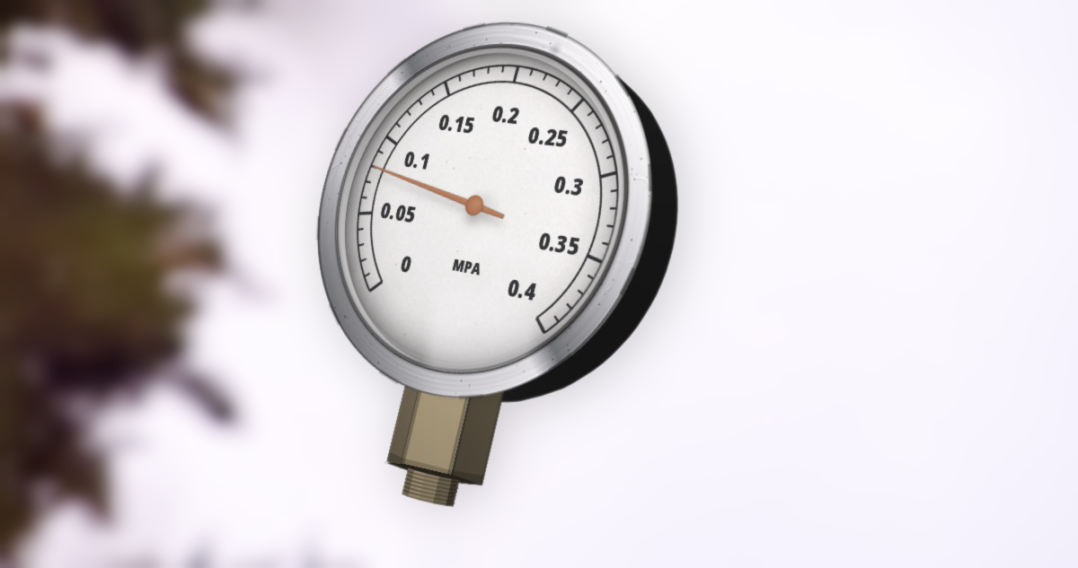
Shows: 0.08 MPa
